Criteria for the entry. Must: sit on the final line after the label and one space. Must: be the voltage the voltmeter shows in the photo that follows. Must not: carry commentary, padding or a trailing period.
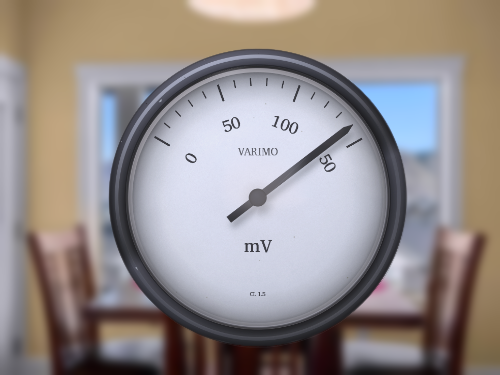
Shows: 140 mV
